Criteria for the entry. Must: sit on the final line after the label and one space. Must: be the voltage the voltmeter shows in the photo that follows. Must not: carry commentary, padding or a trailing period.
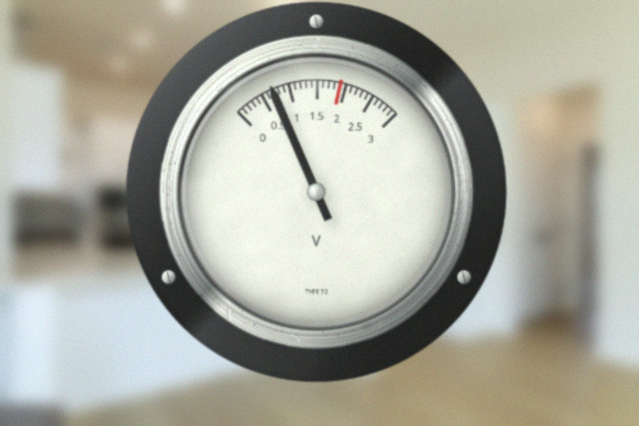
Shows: 0.7 V
